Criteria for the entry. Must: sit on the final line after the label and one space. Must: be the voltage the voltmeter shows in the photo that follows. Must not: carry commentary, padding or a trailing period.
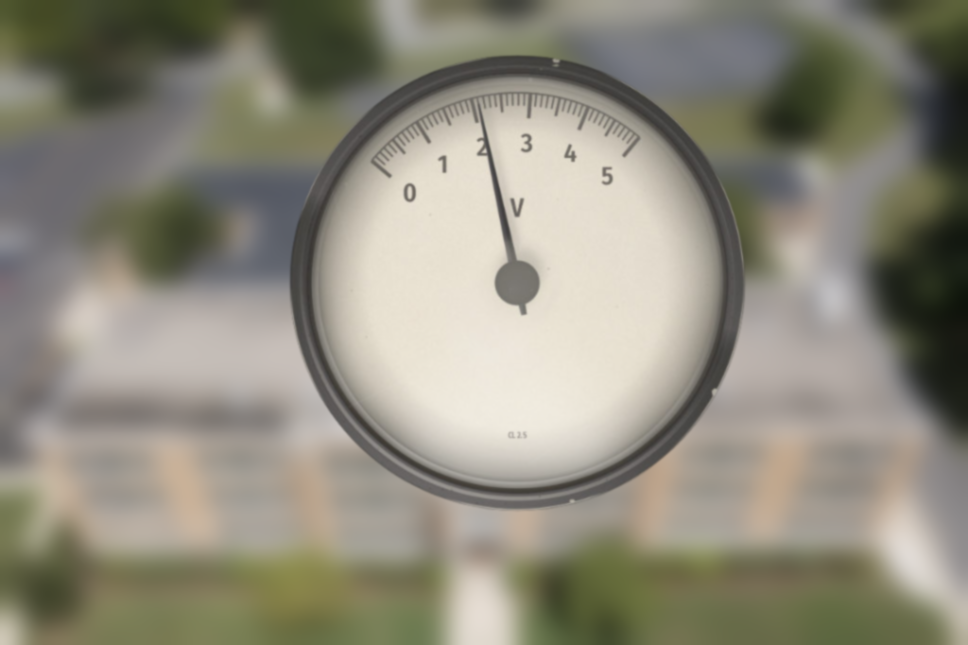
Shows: 2.1 V
